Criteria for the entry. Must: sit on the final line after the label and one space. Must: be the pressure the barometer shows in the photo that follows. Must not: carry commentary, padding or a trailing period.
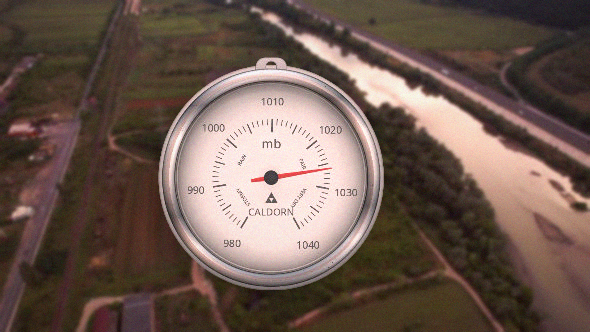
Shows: 1026 mbar
